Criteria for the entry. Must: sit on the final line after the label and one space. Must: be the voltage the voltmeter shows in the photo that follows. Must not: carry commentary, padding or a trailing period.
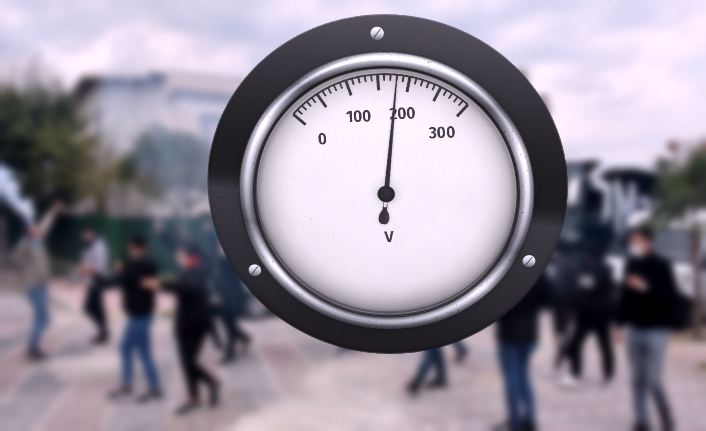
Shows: 180 V
